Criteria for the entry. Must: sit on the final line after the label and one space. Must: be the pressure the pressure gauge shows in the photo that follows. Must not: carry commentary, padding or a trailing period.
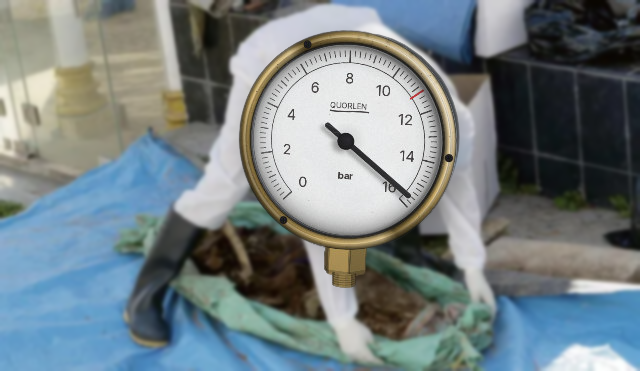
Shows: 15.6 bar
